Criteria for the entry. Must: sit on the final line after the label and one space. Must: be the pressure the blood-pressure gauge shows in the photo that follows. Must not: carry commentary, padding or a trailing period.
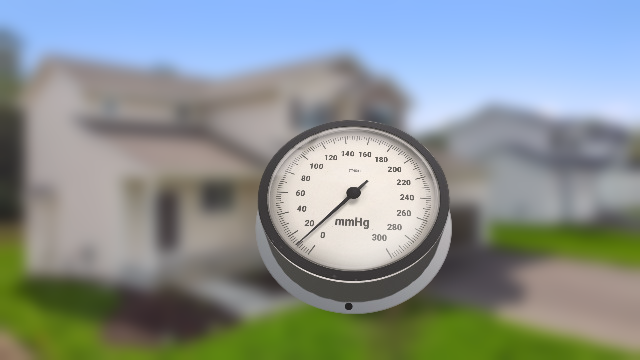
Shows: 10 mmHg
